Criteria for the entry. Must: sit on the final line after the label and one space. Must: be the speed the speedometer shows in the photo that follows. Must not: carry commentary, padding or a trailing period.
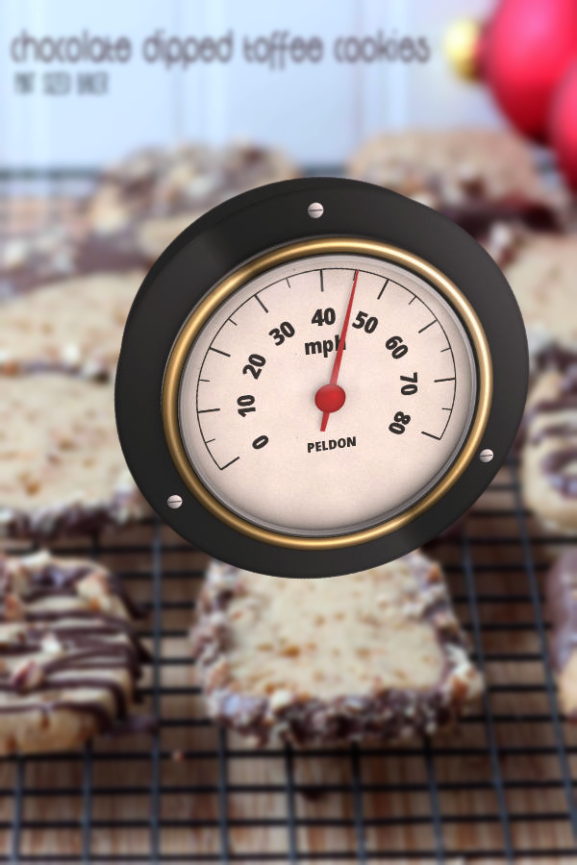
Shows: 45 mph
